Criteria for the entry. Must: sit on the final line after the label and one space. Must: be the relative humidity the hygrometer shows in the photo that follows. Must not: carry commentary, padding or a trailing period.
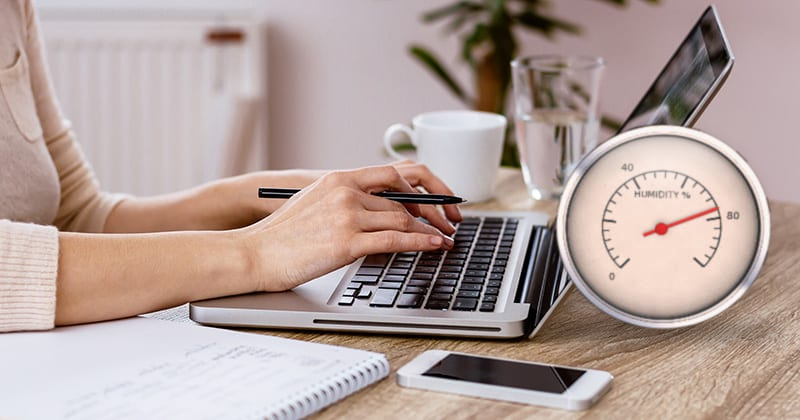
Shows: 76 %
